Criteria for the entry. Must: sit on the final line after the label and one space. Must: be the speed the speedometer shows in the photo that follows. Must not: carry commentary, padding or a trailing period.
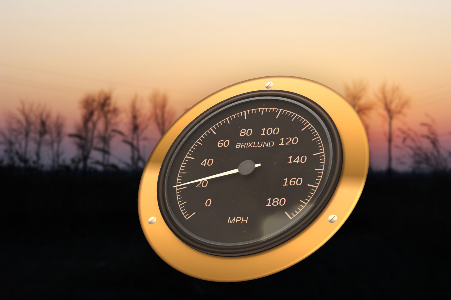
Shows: 20 mph
